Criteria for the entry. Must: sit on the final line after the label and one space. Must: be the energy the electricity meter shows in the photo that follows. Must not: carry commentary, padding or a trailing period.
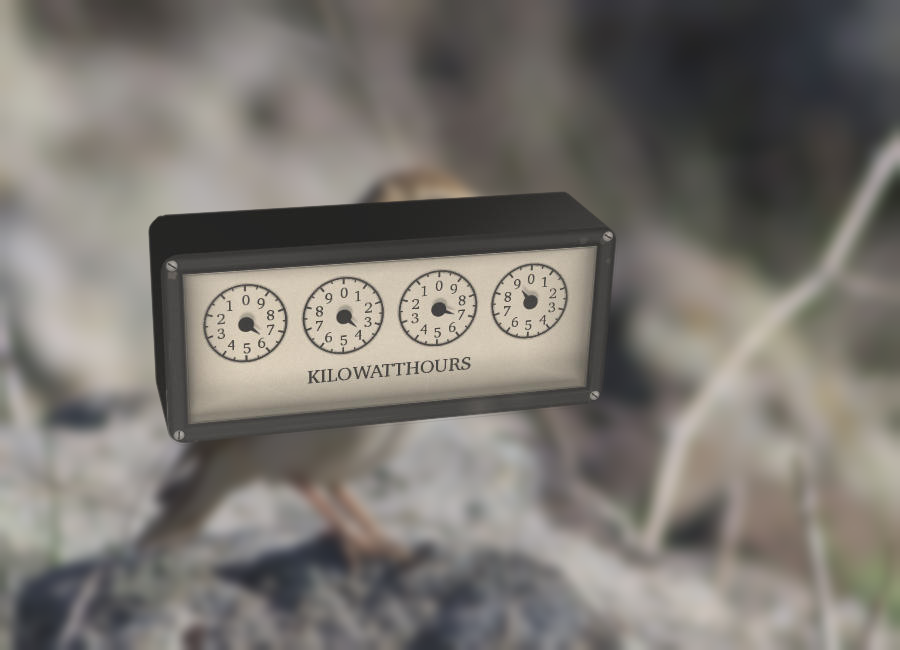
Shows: 6369 kWh
